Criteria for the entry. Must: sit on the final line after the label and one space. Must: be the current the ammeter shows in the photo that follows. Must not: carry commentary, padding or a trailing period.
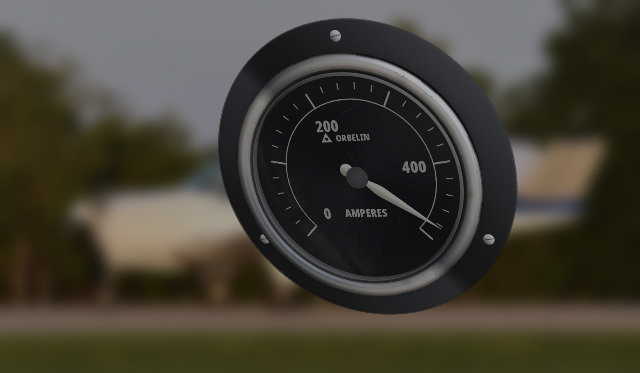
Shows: 480 A
